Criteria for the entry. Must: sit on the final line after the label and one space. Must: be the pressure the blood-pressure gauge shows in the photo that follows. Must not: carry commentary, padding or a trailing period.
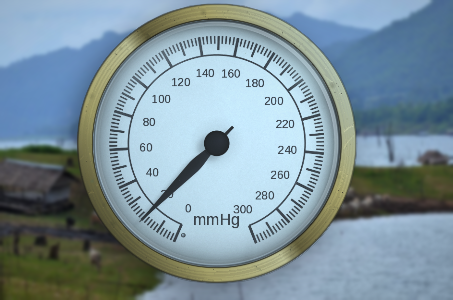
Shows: 20 mmHg
